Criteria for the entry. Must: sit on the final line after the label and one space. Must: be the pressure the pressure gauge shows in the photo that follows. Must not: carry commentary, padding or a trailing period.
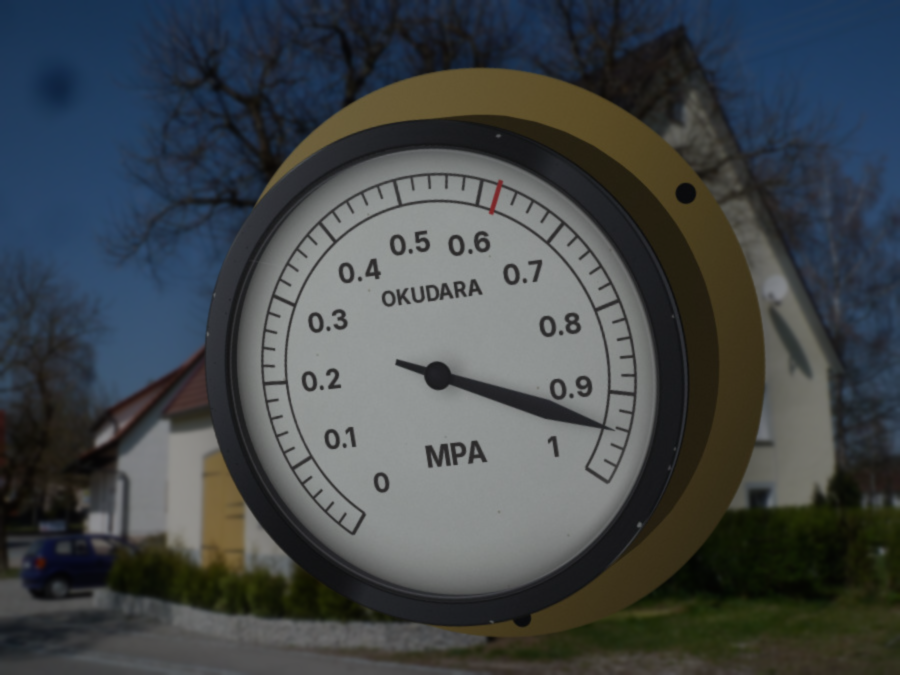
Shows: 0.94 MPa
